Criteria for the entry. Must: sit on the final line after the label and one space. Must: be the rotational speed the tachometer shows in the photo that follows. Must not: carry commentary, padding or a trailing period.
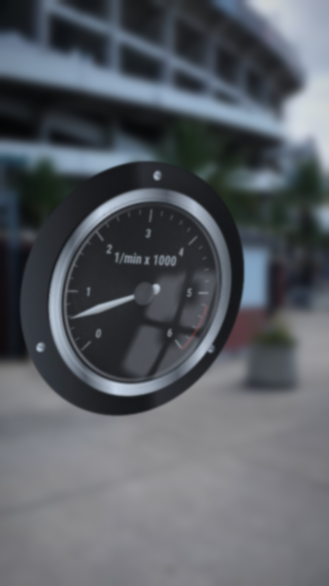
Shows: 600 rpm
